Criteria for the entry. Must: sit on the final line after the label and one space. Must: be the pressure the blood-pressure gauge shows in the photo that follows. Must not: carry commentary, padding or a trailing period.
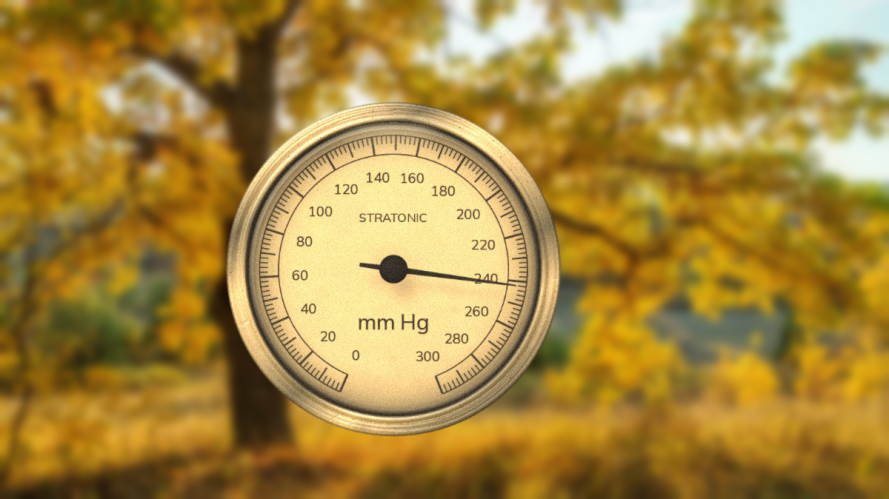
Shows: 242 mmHg
